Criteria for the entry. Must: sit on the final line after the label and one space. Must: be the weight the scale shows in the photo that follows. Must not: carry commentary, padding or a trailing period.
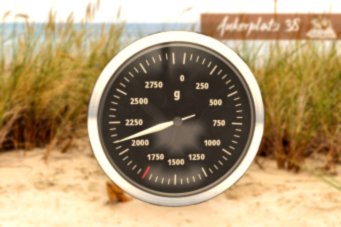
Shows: 2100 g
